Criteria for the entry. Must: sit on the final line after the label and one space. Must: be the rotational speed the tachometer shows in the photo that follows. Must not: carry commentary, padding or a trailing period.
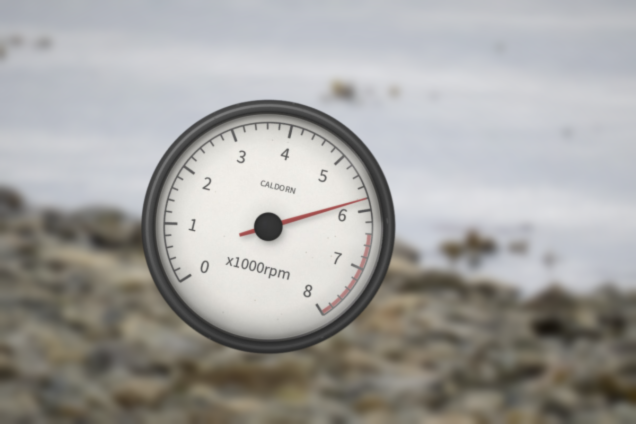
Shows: 5800 rpm
